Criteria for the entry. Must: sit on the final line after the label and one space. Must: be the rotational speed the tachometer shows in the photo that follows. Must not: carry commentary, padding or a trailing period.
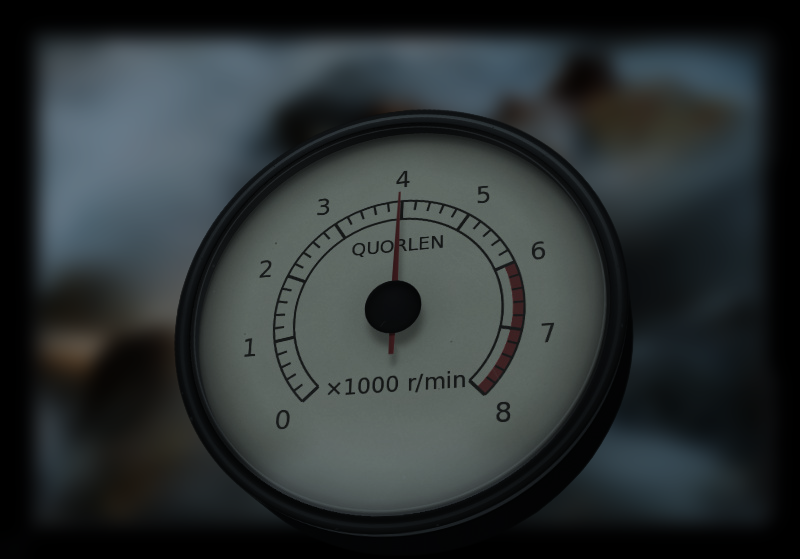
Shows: 4000 rpm
